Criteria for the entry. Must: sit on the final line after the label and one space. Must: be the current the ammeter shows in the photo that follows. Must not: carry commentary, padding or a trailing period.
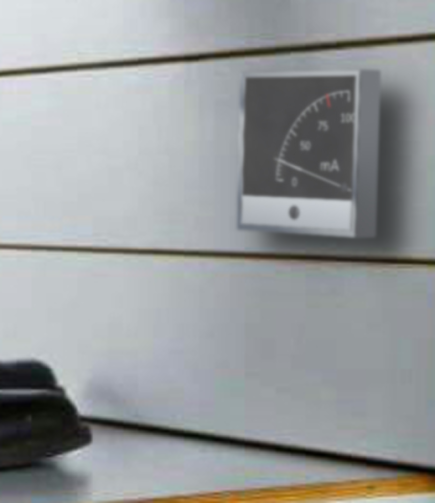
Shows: 25 mA
